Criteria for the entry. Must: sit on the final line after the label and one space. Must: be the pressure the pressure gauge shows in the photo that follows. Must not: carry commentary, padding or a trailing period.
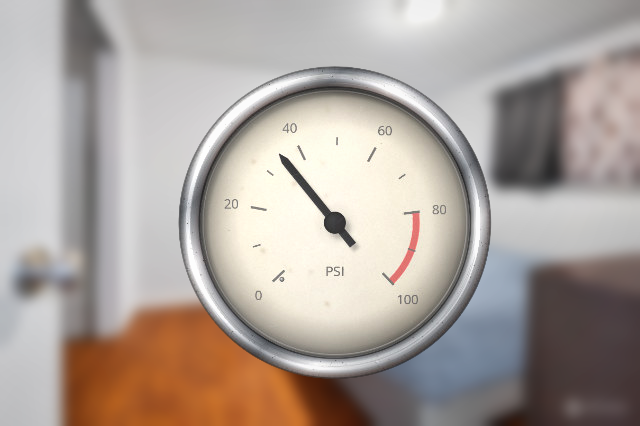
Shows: 35 psi
